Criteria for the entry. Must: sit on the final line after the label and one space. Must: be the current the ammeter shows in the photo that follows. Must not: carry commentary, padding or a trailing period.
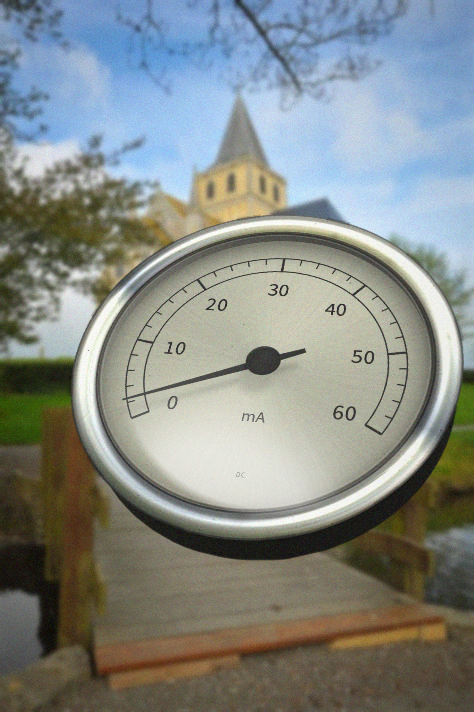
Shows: 2 mA
